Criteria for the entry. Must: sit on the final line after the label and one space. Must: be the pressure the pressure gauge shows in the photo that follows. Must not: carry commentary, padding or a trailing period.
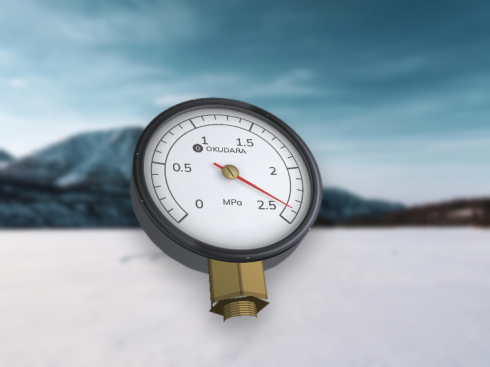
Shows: 2.4 MPa
